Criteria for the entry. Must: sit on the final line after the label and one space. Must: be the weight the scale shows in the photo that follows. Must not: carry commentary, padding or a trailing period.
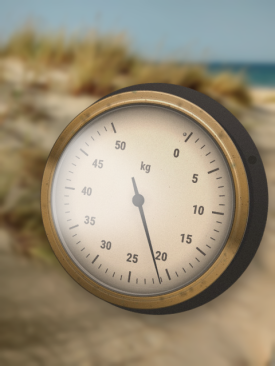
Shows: 21 kg
